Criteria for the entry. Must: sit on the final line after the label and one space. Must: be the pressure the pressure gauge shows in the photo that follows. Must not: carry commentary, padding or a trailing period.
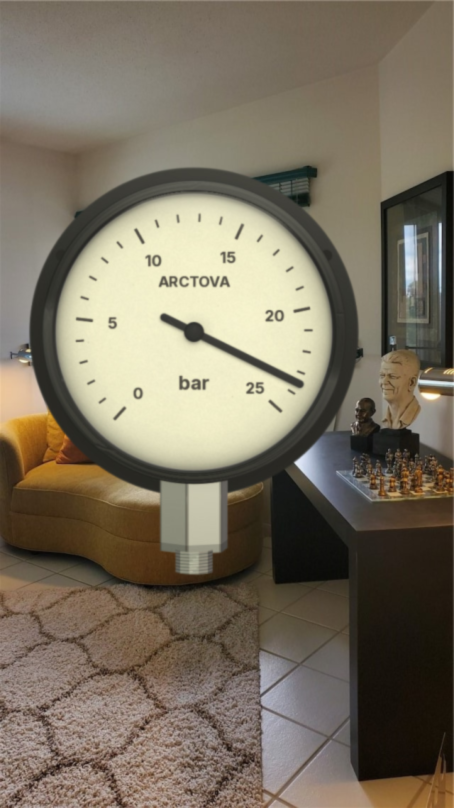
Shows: 23.5 bar
